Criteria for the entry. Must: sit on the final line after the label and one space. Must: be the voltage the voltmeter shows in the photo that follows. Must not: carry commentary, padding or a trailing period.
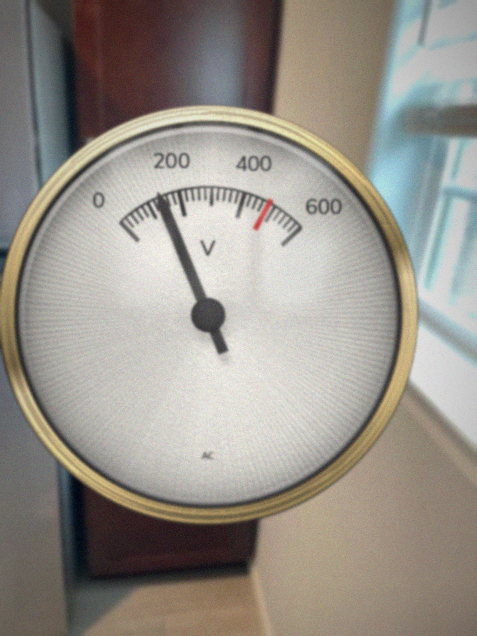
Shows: 140 V
